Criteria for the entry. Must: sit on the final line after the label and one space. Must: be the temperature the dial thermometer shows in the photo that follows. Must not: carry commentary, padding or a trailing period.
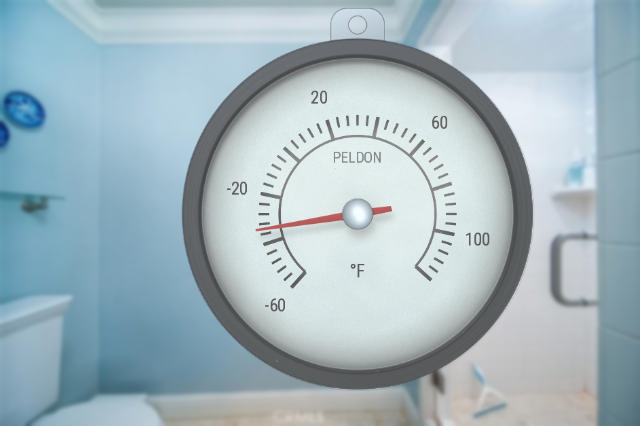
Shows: -34 °F
